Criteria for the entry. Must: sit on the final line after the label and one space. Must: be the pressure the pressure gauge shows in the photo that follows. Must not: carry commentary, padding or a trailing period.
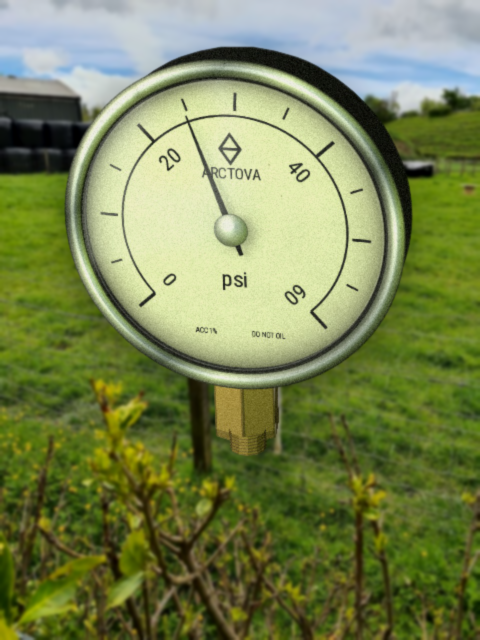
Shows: 25 psi
